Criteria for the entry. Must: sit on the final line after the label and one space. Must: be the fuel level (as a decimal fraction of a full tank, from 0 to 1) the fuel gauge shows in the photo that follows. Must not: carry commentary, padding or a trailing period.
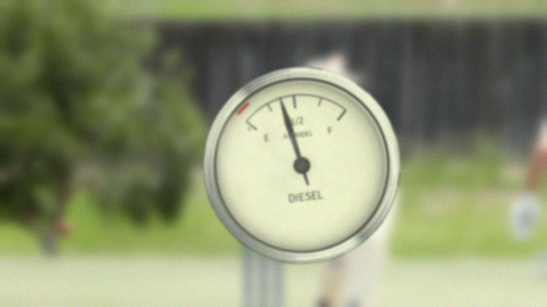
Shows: 0.375
